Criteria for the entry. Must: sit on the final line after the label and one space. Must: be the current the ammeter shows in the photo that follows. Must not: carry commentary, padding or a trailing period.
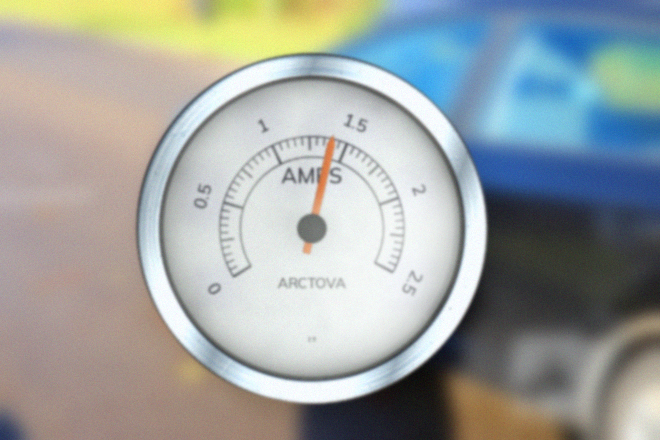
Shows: 1.4 A
